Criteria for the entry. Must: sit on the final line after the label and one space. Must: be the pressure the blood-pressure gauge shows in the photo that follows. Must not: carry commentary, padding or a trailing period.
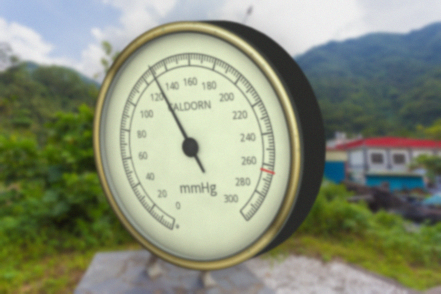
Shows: 130 mmHg
